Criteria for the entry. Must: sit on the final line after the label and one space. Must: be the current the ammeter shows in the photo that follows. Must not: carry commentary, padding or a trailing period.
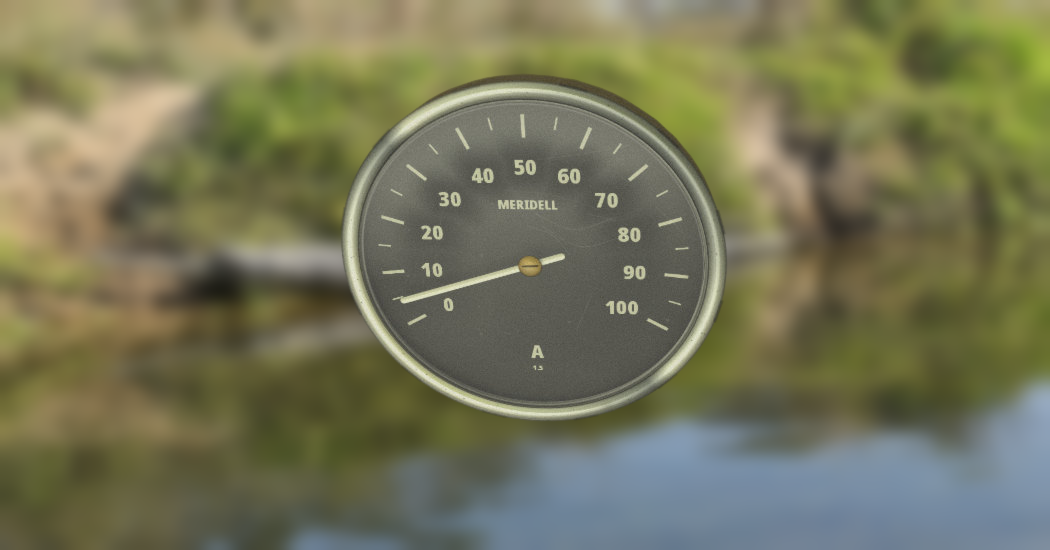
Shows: 5 A
